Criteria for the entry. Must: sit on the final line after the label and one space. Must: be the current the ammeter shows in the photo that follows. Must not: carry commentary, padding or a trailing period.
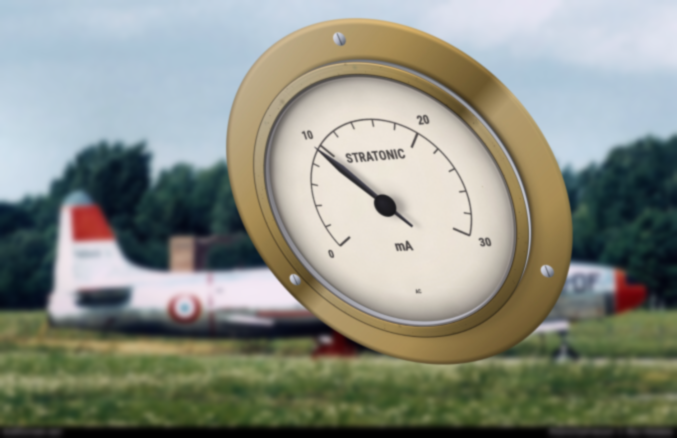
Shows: 10 mA
